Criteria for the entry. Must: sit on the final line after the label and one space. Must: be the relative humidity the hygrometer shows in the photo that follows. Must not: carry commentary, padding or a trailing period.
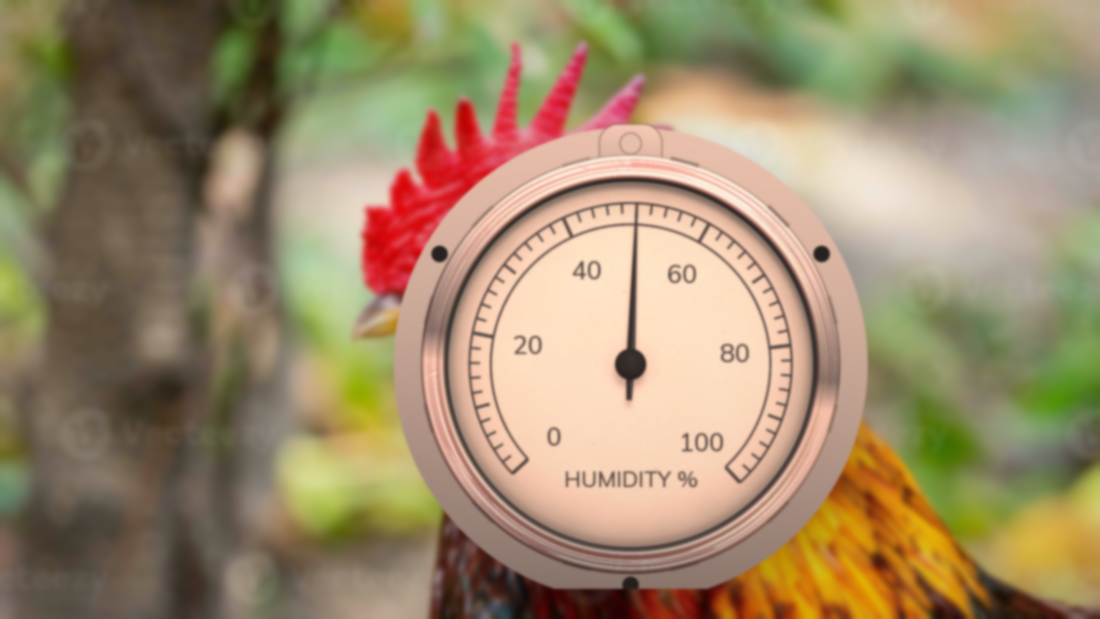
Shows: 50 %
